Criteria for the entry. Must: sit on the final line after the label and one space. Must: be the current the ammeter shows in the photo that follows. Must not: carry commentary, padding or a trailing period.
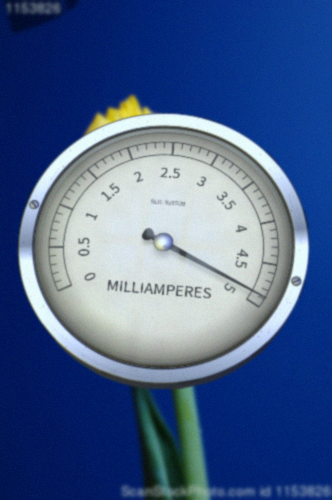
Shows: 4.9 mA
